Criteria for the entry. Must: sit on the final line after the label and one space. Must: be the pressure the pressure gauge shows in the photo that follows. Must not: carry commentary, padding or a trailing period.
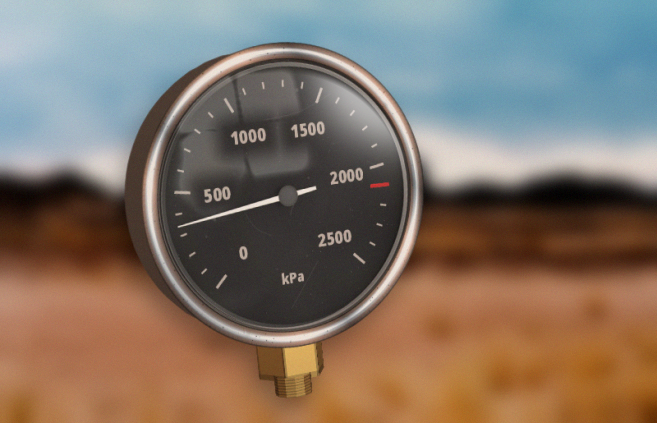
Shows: 350 kPa
